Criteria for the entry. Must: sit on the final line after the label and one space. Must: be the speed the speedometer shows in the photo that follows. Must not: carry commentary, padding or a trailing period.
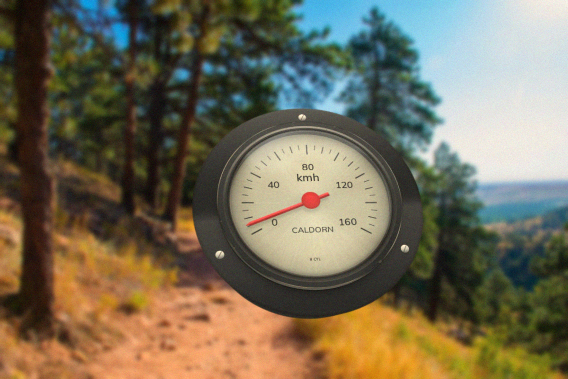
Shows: 5 km/h
